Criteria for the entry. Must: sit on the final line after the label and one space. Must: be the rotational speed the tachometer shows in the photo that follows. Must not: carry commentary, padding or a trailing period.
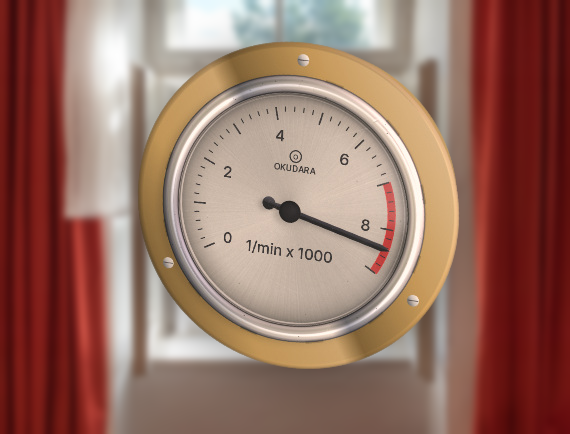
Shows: 8400 rpm
